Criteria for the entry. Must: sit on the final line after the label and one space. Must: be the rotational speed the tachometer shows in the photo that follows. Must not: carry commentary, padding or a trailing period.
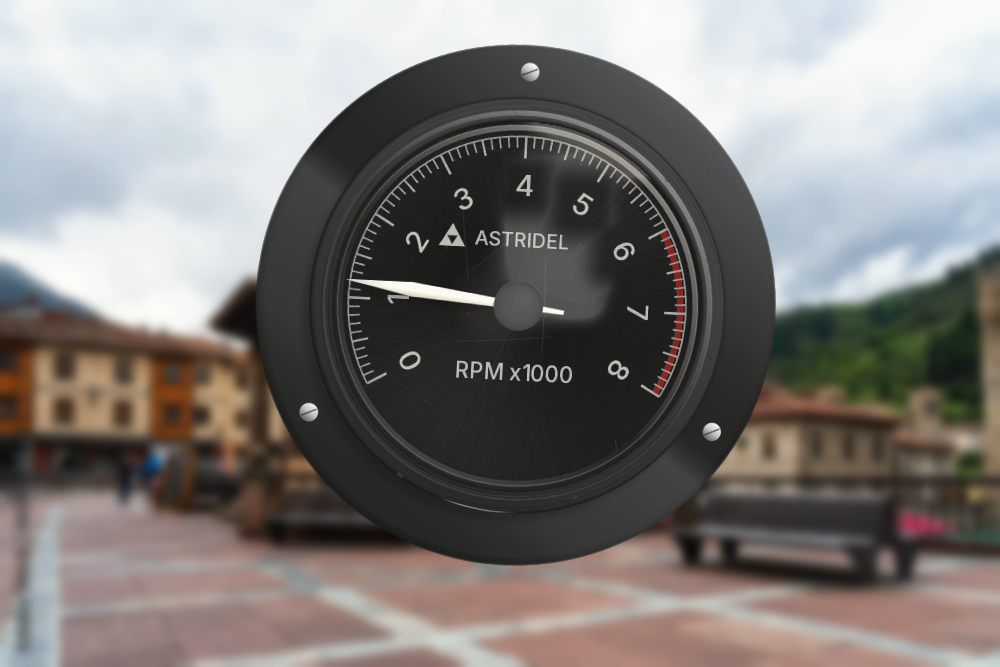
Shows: 1200 rpm
